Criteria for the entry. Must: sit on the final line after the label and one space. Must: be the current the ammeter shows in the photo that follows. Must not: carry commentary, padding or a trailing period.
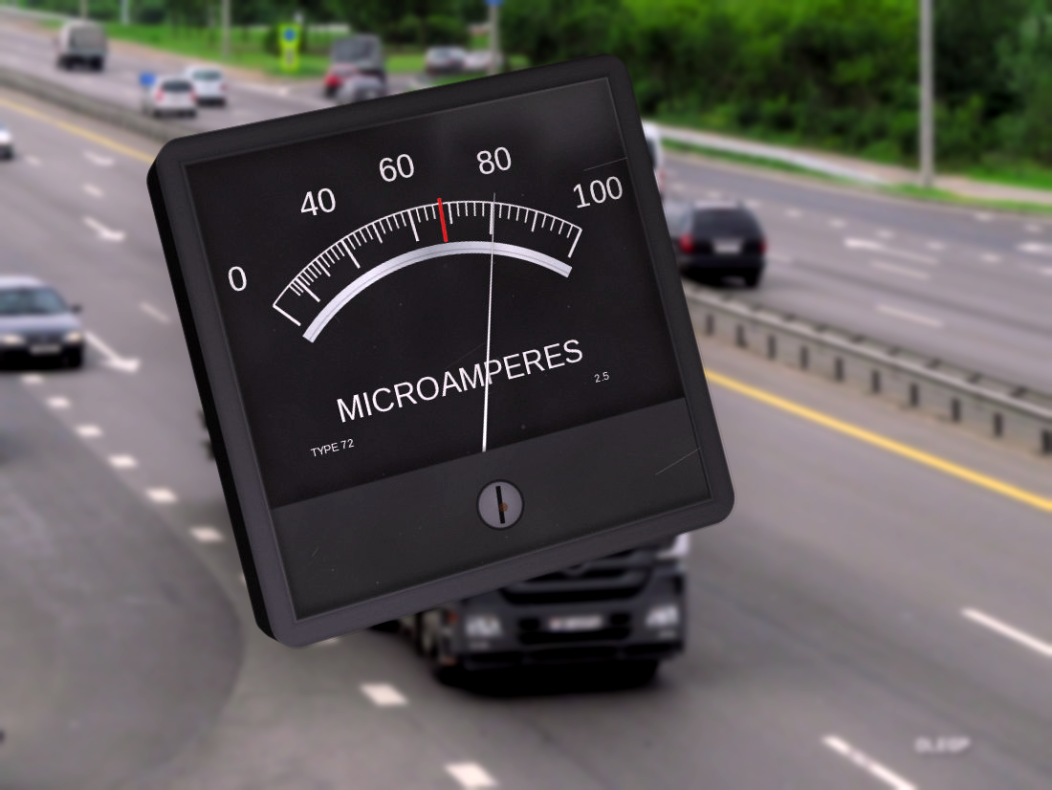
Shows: 80 µA
